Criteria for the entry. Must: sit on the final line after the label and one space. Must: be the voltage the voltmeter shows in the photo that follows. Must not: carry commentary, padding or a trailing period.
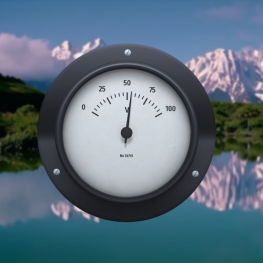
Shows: 55 V
